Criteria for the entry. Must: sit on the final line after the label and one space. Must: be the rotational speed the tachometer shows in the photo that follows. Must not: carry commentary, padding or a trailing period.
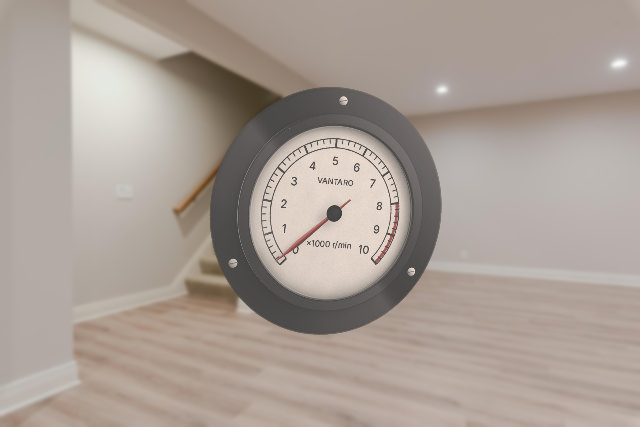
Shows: 200 rpm
